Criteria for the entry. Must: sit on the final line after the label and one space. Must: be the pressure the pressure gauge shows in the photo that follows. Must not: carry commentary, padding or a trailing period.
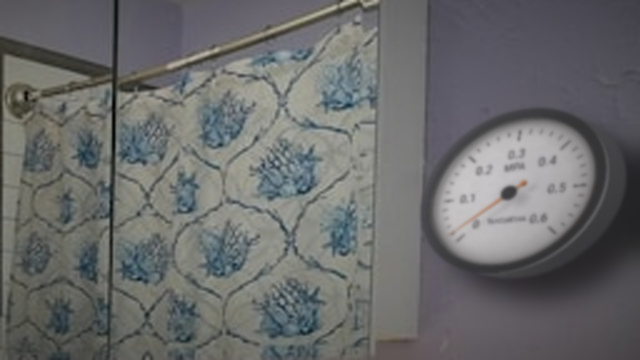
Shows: 0.02 MPa
